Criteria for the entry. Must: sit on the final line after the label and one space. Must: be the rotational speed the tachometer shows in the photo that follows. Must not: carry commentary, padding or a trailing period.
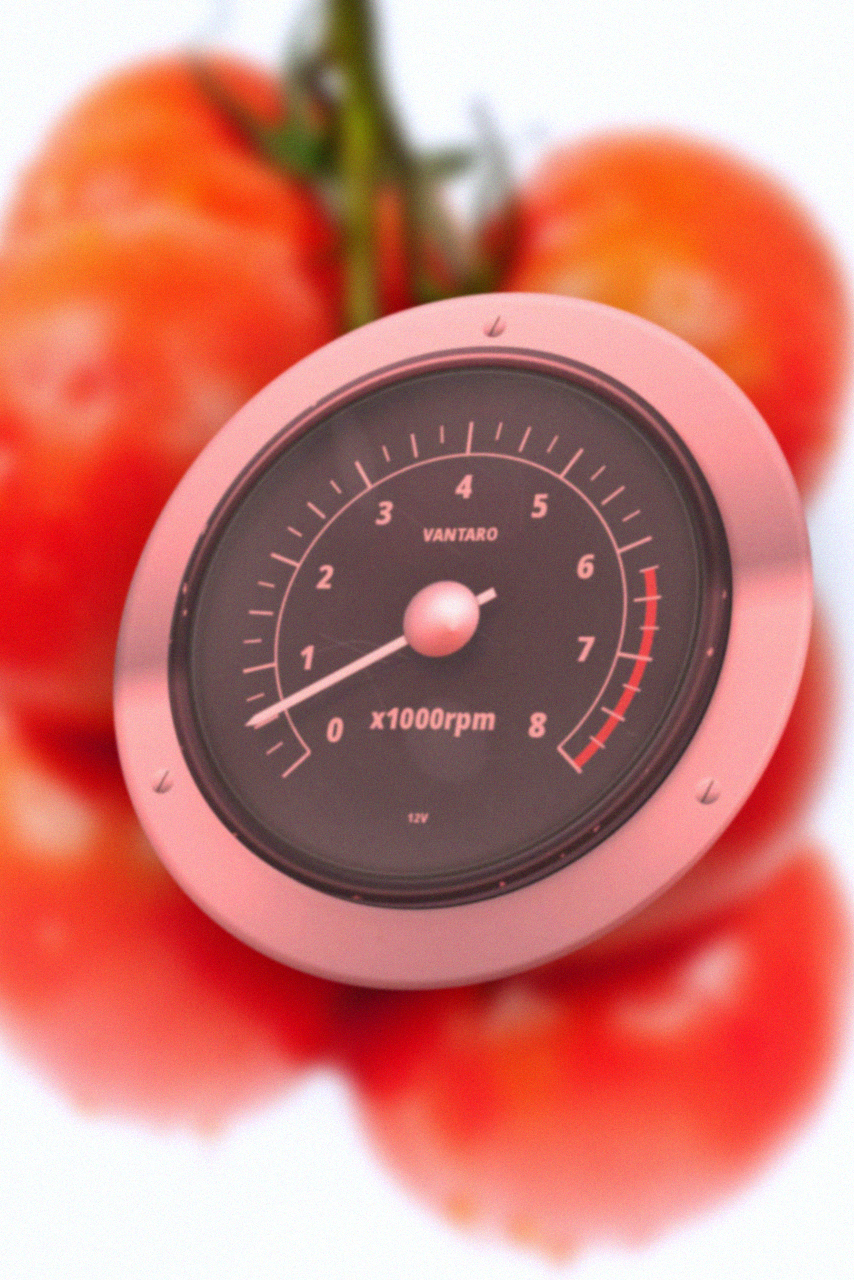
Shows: 500 rpm
